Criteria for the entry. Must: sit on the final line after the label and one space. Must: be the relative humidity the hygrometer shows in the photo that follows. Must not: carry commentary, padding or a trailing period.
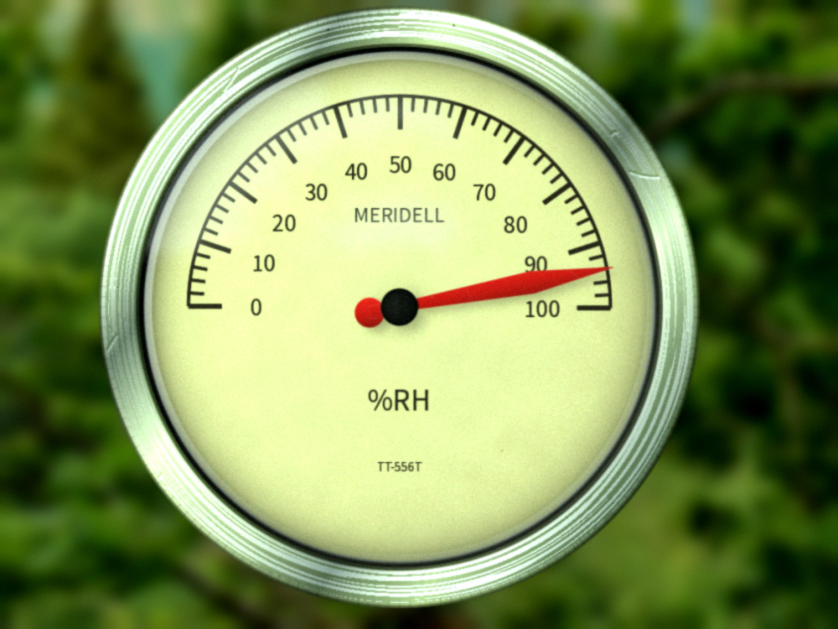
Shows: 94 %
